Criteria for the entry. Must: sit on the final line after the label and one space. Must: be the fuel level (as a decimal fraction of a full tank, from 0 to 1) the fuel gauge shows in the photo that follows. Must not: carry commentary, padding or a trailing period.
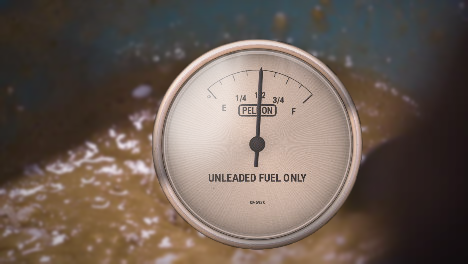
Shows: 0.5
